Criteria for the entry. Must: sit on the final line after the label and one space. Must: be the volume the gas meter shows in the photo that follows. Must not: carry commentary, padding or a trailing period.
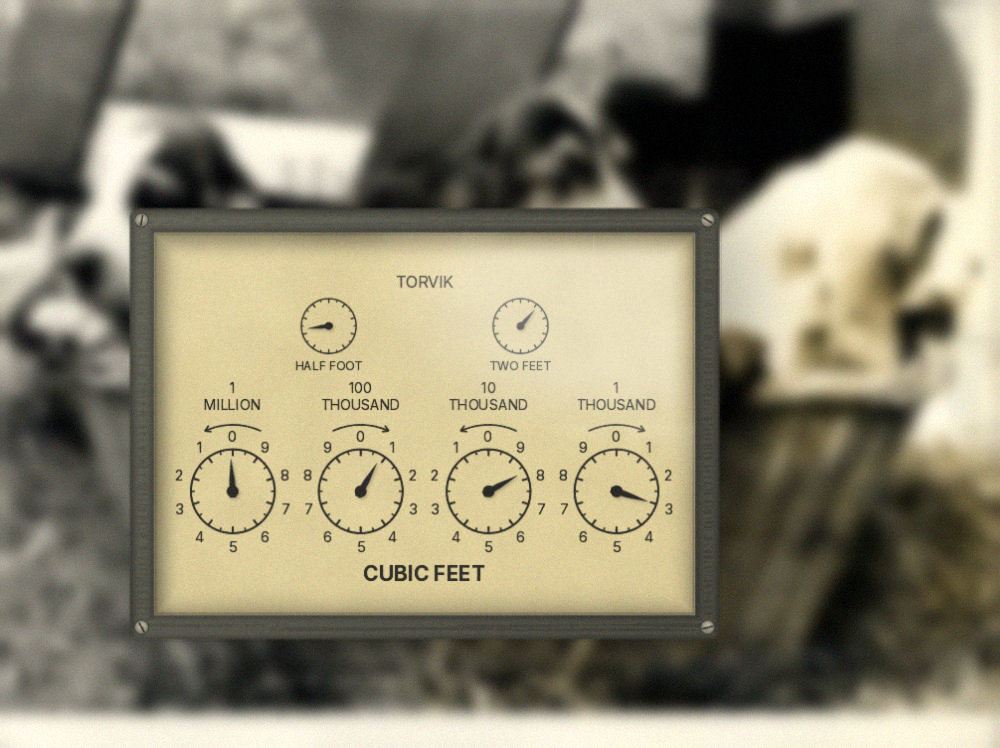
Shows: 8300 ft³
